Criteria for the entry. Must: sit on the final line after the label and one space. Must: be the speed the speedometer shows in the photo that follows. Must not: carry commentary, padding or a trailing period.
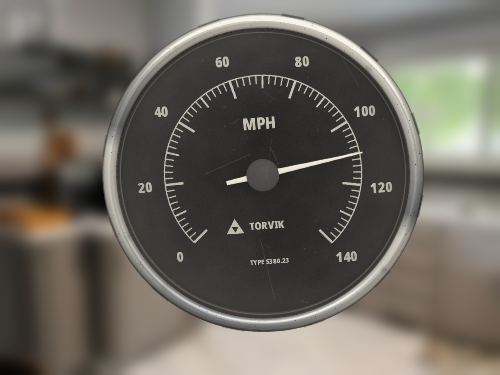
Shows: 110 mph
